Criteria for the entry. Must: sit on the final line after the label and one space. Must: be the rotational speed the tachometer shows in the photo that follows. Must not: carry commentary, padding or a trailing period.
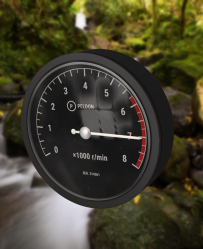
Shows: 7000 rpm
